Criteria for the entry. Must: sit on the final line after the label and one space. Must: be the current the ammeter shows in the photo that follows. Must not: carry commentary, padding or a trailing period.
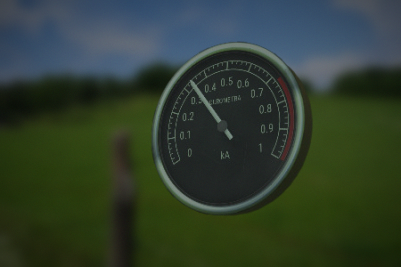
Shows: 0.34 kA
